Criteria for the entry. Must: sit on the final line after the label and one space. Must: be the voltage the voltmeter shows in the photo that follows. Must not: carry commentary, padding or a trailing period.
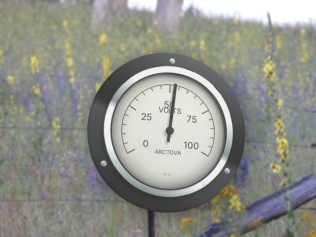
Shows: 52.5 V
